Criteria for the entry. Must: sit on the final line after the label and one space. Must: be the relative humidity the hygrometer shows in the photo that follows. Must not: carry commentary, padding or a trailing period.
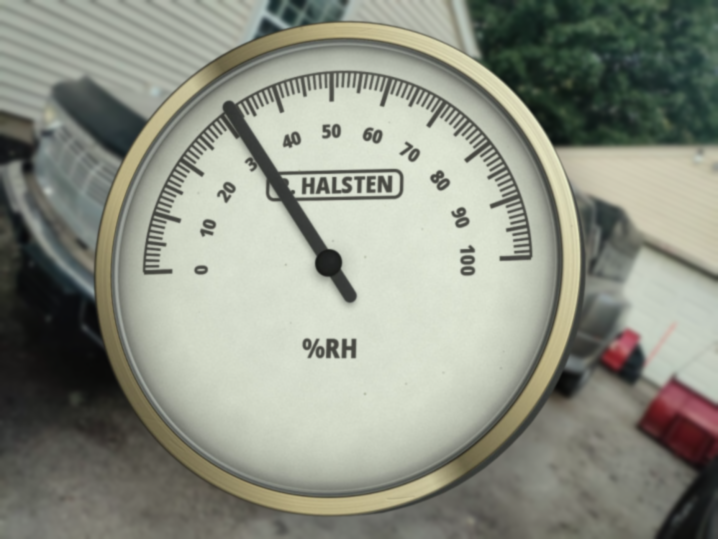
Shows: 32 %
